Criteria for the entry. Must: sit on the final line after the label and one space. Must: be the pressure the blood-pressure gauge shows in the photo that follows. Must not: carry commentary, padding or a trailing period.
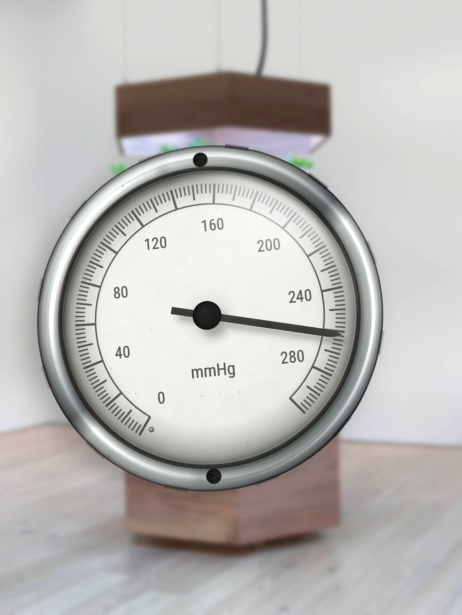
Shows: 262 mmHg
